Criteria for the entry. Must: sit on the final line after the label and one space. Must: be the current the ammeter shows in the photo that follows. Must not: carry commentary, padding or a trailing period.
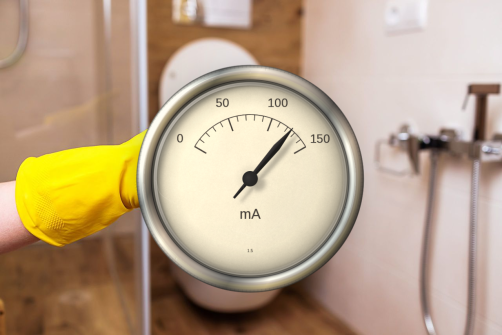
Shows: 125 mA
